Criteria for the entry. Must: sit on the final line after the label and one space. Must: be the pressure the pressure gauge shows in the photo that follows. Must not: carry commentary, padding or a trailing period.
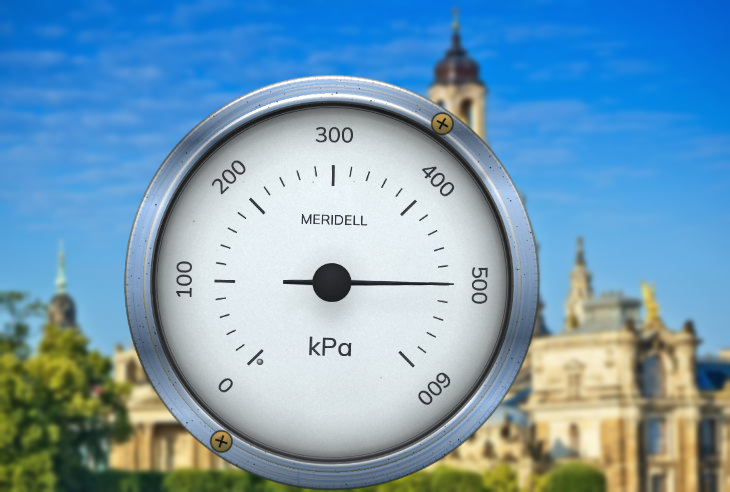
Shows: 500 kPa
